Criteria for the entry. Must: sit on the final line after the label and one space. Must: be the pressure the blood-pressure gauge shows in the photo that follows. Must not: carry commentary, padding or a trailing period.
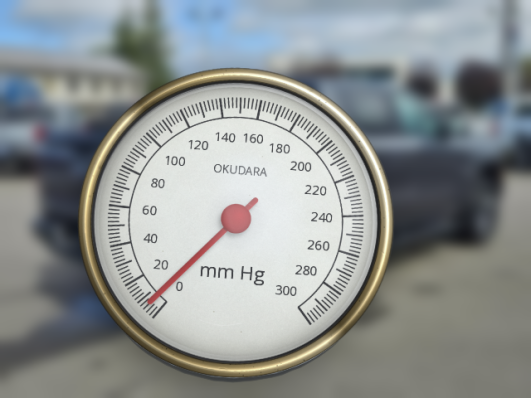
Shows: 6 mmHg
